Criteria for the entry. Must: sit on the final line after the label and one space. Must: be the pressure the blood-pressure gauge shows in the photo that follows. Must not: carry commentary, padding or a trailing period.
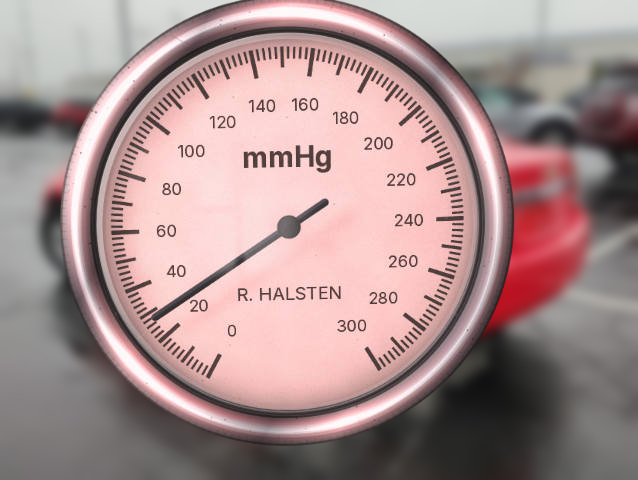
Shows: 28 mmHg
